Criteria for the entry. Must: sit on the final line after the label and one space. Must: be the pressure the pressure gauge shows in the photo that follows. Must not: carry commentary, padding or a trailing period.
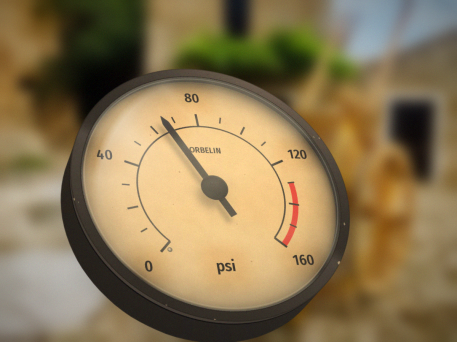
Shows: 65 psi
